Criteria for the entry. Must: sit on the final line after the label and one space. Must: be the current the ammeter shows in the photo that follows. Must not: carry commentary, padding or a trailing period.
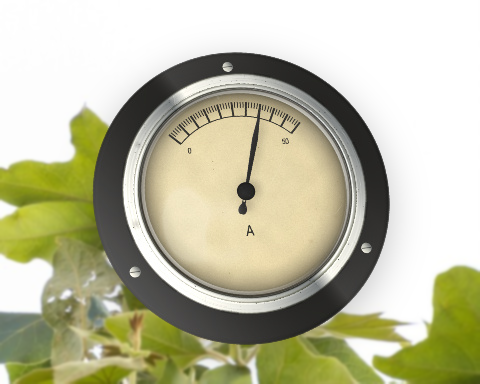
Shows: 35 A
